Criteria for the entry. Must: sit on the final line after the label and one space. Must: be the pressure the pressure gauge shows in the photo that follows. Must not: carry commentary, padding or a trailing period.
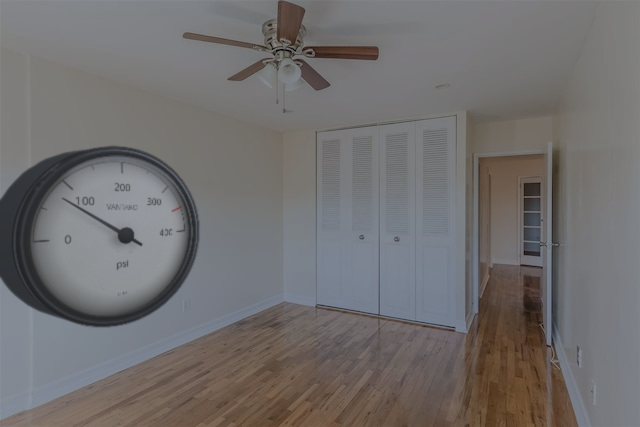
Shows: 75 psi
